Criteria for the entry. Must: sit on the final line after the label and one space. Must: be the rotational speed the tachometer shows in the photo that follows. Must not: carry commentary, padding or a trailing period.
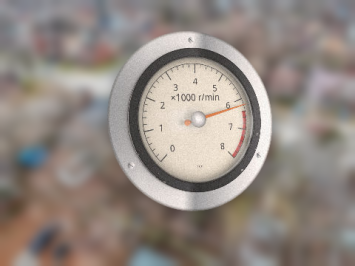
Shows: 6200 rpm
